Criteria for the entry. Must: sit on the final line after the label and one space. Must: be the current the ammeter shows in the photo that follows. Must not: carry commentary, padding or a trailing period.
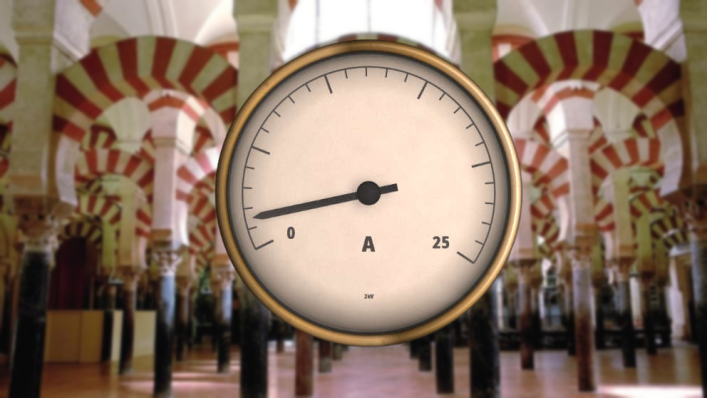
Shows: 1.5 A
